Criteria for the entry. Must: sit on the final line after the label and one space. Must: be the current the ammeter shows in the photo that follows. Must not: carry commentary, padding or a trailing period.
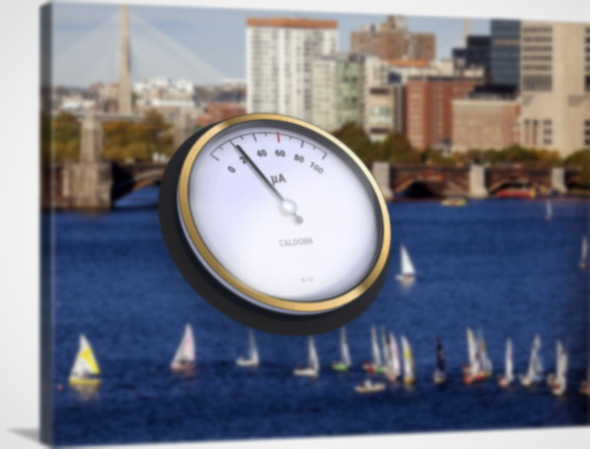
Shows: 20 µA
